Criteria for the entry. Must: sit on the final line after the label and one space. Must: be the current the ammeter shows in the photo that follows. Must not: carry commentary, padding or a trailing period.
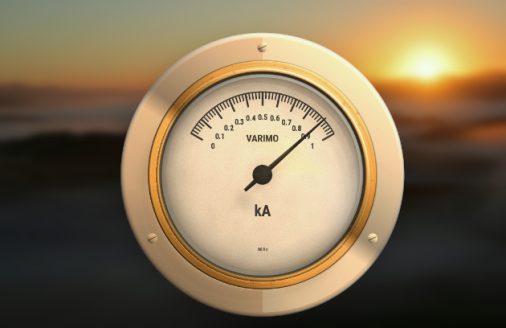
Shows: 0.9 kA
